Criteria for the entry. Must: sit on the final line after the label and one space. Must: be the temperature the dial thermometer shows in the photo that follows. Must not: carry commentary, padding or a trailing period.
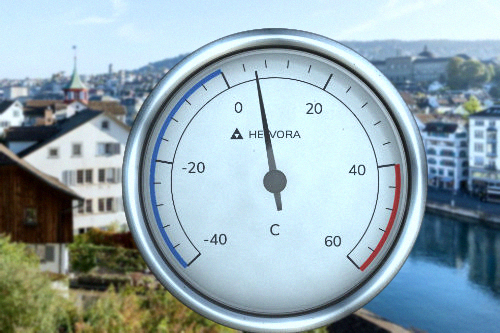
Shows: 6 °C
